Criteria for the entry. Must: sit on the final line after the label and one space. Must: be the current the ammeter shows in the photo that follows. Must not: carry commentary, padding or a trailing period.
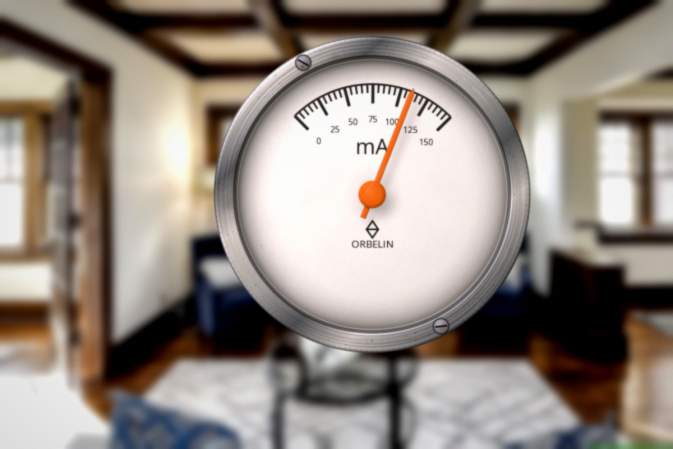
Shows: 110 mA
